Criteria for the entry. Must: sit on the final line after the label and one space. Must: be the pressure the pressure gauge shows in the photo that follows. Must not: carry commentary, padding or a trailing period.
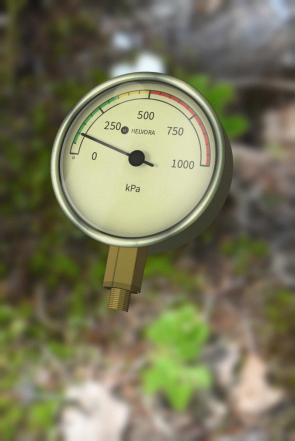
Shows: 100 kPa
